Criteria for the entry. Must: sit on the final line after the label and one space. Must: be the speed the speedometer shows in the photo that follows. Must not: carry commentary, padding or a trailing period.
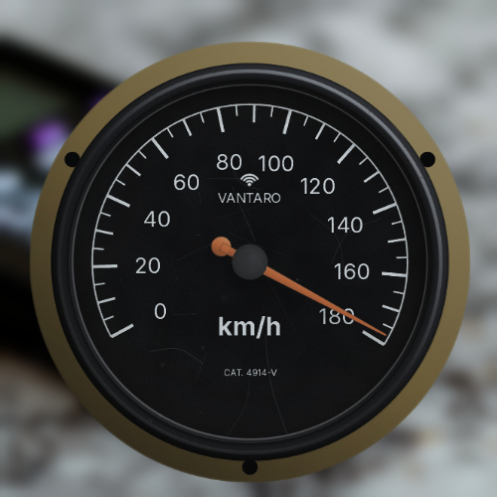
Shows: 177.5 km/h
